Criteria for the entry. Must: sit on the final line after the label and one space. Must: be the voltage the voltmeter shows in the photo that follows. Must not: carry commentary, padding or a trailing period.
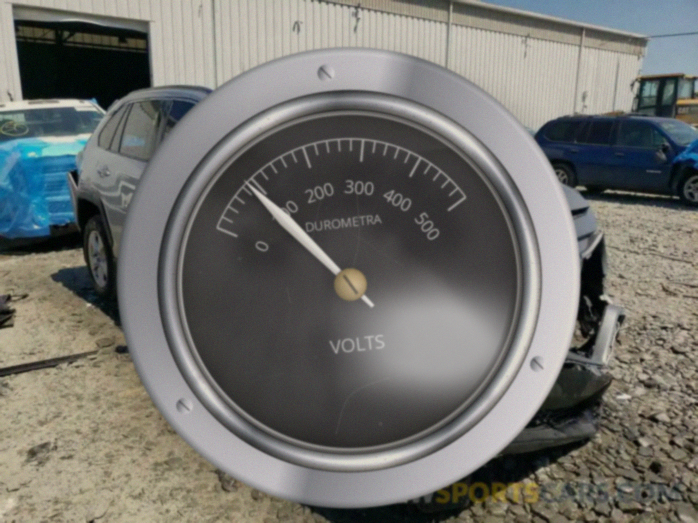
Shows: 90 V
